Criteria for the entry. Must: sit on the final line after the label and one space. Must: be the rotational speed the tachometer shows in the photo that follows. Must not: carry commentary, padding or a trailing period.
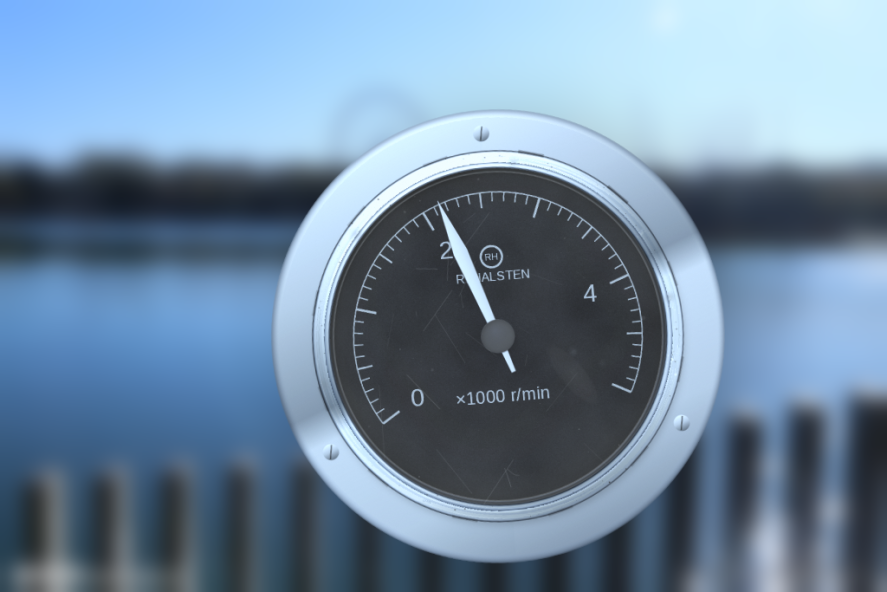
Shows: 2150 rpm
